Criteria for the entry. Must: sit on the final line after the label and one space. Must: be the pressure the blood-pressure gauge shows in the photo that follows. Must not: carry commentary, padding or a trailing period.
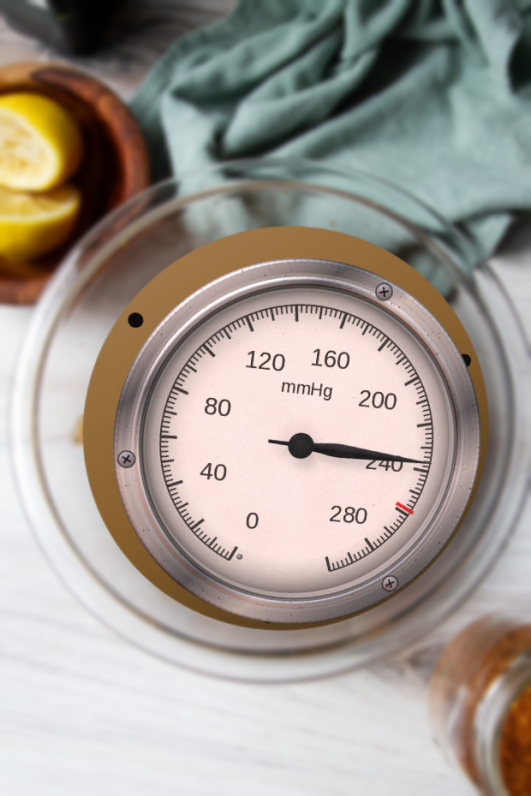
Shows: 236 mmHg
